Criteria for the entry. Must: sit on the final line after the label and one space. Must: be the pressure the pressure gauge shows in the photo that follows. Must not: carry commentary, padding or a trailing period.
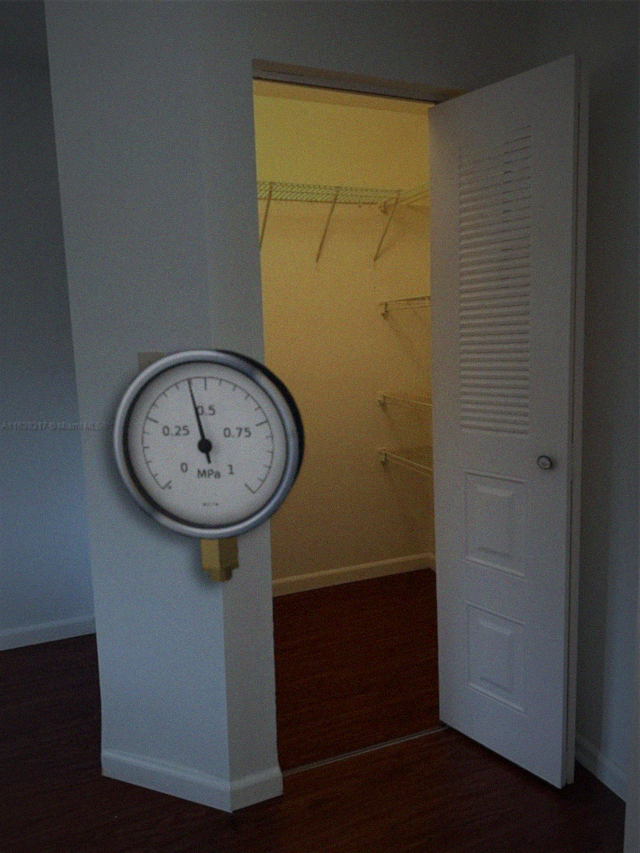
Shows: 0.45 MPa
